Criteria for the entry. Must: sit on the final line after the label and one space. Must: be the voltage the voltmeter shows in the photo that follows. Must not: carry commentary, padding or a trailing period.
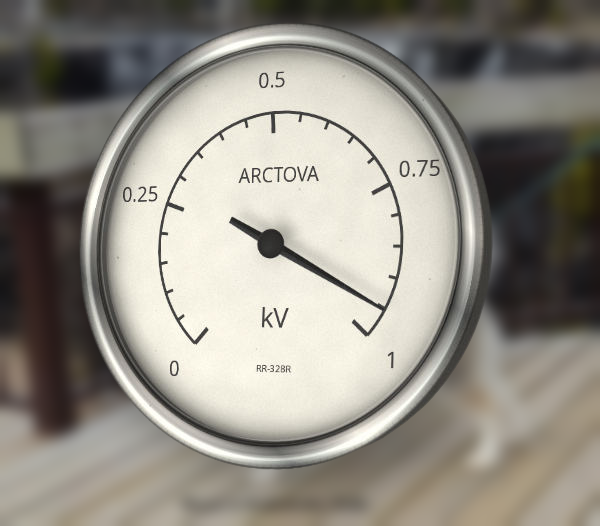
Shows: 0.95 kV
